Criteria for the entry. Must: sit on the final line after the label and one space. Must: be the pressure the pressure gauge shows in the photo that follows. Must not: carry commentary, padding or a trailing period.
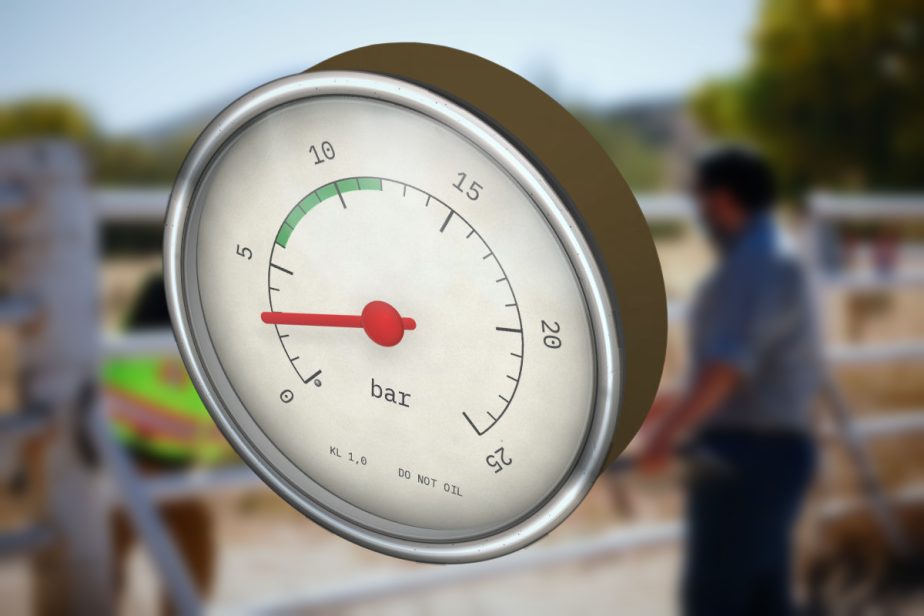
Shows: 3 bar
